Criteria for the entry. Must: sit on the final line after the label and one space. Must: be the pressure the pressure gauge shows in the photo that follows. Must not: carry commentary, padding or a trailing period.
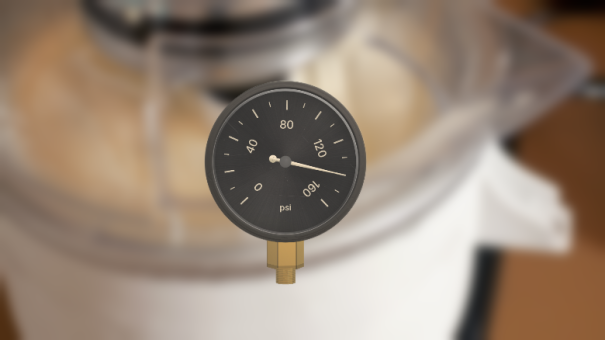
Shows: 140 psi
